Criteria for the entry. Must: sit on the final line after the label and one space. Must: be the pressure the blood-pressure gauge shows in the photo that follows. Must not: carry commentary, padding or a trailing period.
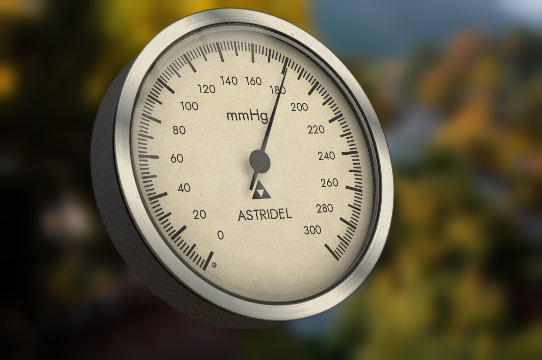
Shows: 180 mmHg
